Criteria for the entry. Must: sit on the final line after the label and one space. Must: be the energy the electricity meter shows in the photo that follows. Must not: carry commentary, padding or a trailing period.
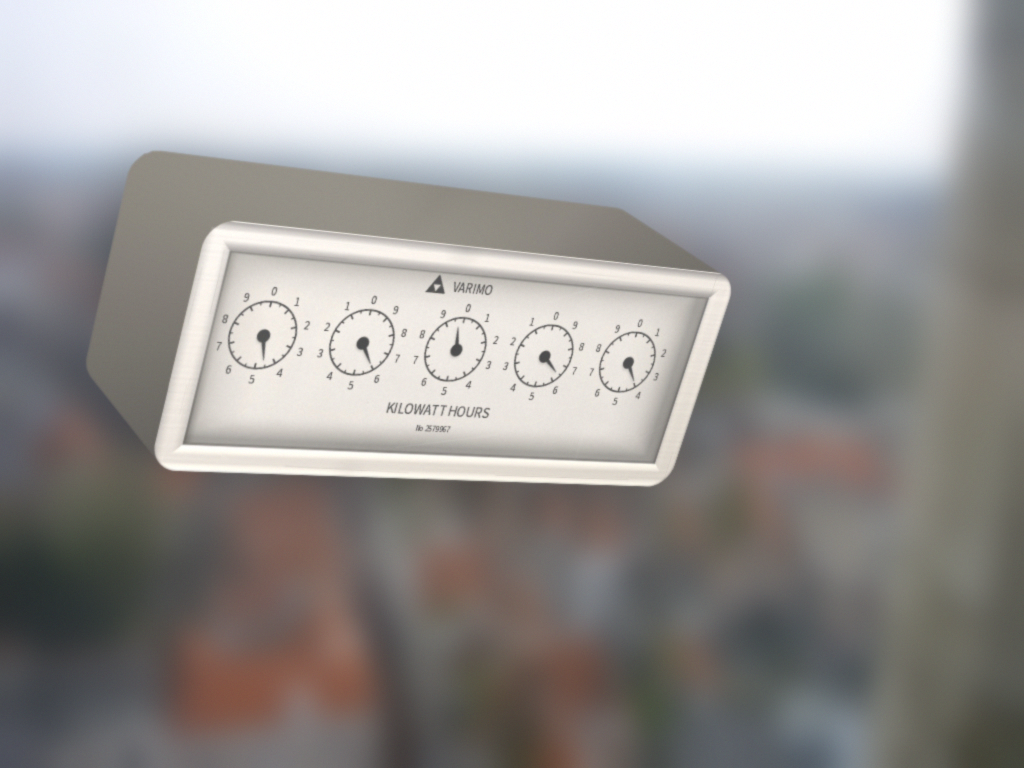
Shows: 45964 kWh
